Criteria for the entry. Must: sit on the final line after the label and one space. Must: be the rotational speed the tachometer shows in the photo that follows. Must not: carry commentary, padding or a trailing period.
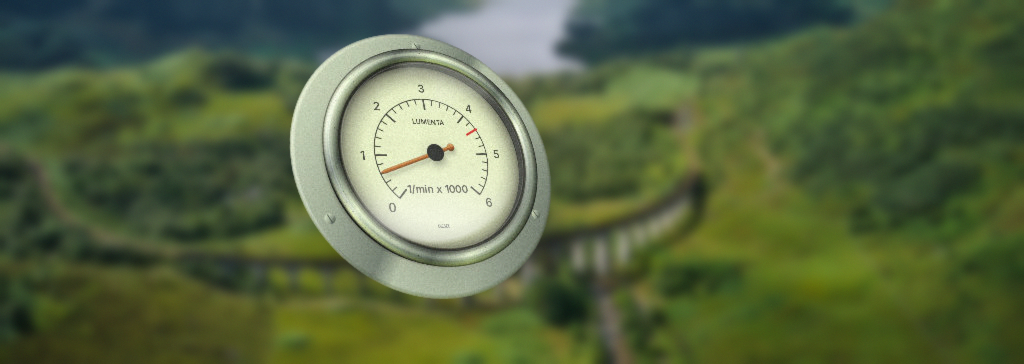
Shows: 600 rpm
